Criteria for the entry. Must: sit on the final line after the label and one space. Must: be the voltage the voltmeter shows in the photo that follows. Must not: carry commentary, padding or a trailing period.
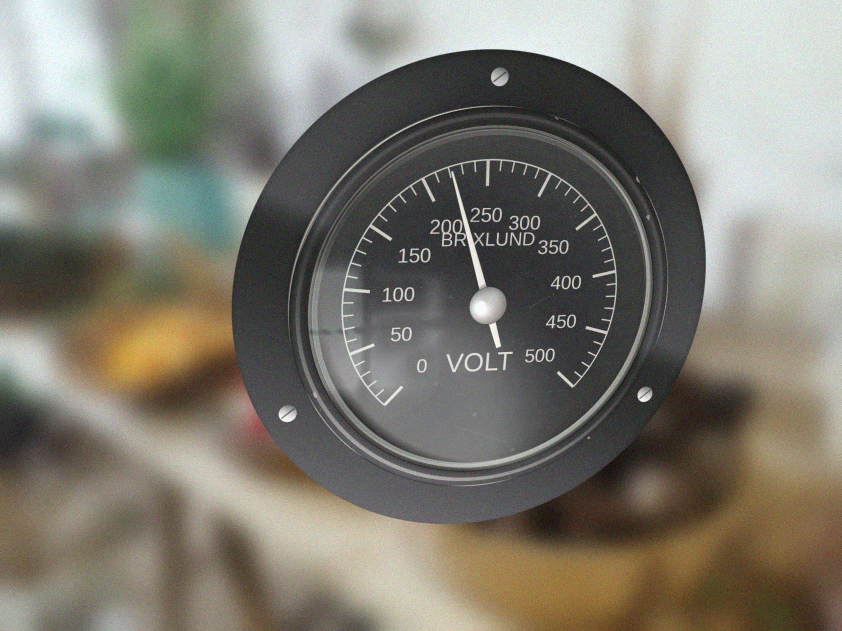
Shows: 220 V
